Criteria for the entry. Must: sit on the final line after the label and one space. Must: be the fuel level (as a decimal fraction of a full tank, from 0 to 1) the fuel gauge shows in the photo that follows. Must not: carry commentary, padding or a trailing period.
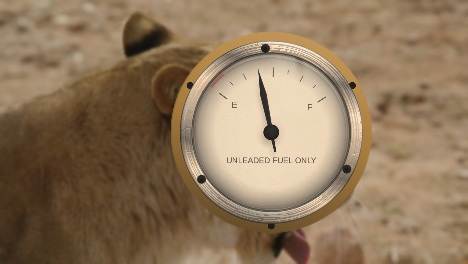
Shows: 0.375
